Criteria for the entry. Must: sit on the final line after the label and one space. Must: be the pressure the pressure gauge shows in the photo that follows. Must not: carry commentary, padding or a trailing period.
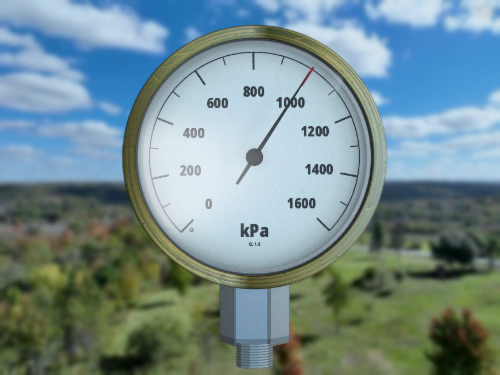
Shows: 1000 kPa
